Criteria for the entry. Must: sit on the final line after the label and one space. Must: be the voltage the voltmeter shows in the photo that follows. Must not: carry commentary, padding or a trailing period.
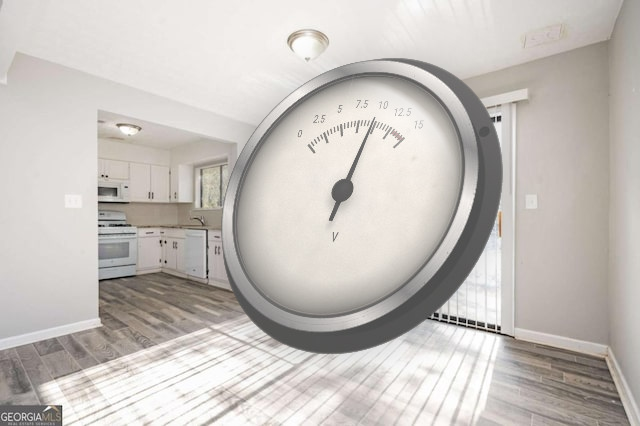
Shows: 10 V
